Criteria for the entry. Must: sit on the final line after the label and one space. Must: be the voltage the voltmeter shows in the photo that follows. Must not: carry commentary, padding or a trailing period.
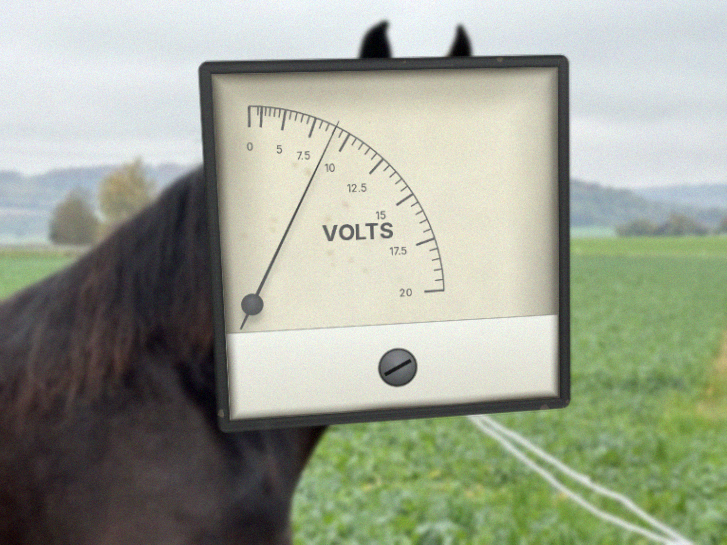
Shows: 9 V
